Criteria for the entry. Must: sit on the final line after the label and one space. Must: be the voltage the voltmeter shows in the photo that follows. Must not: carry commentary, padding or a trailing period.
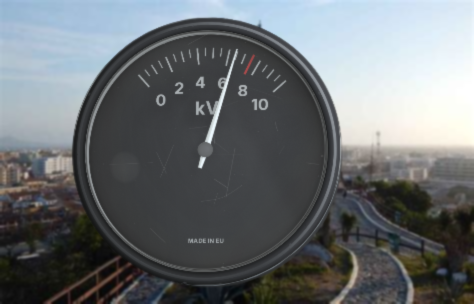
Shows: 6.5 kV
